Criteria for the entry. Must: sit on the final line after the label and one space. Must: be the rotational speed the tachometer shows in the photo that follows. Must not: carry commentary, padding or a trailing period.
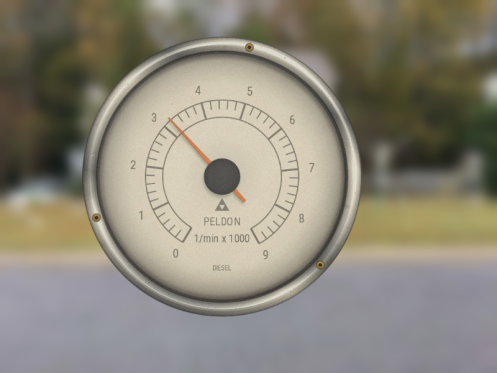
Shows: 3200 rpm
